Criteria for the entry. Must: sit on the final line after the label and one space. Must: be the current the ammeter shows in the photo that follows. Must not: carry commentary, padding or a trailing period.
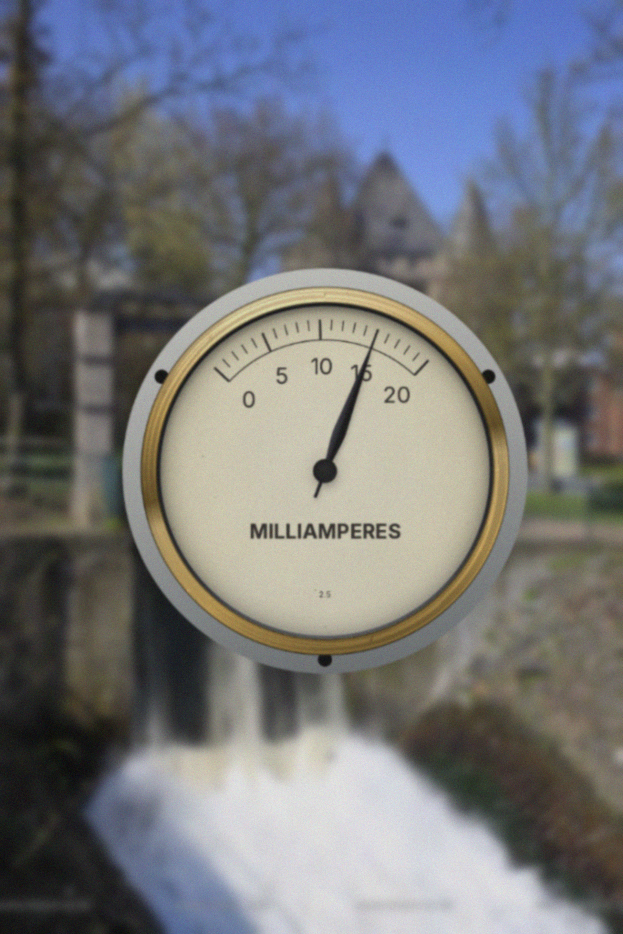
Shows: 15 mA
